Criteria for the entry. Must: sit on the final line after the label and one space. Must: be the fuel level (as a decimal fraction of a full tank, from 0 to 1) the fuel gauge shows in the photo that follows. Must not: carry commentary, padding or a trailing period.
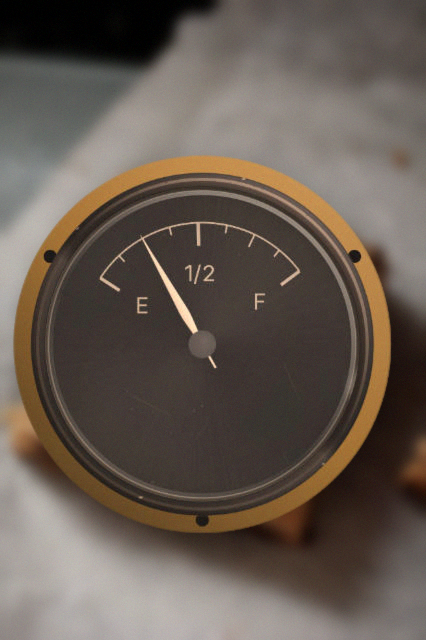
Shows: 0.25
